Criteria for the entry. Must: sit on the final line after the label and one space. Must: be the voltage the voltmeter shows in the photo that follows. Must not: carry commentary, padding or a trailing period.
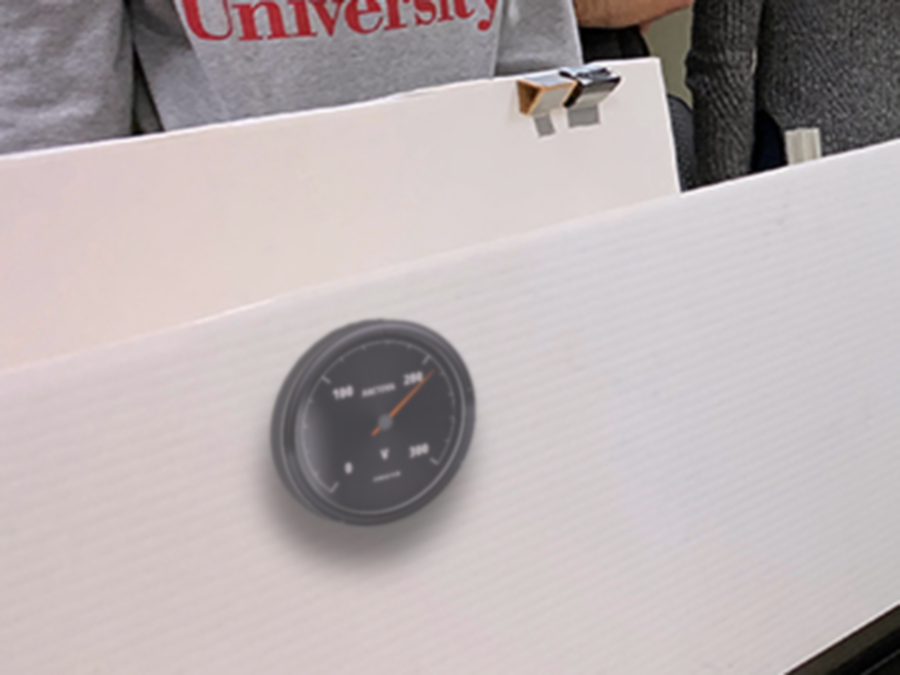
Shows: 210 V
